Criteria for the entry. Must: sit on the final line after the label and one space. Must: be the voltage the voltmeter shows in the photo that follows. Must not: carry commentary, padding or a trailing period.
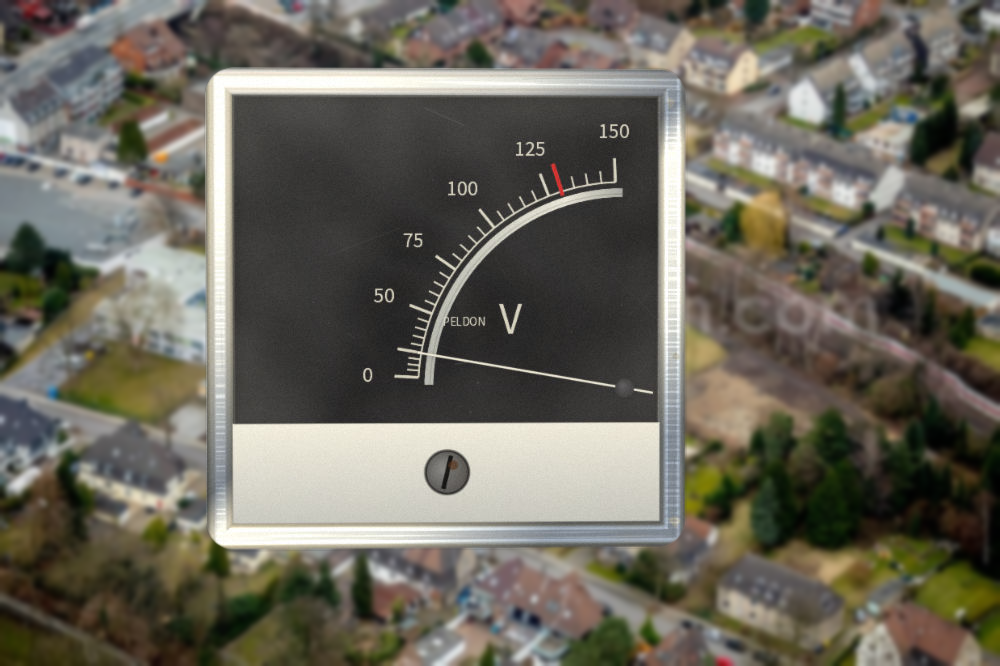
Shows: 25 V
